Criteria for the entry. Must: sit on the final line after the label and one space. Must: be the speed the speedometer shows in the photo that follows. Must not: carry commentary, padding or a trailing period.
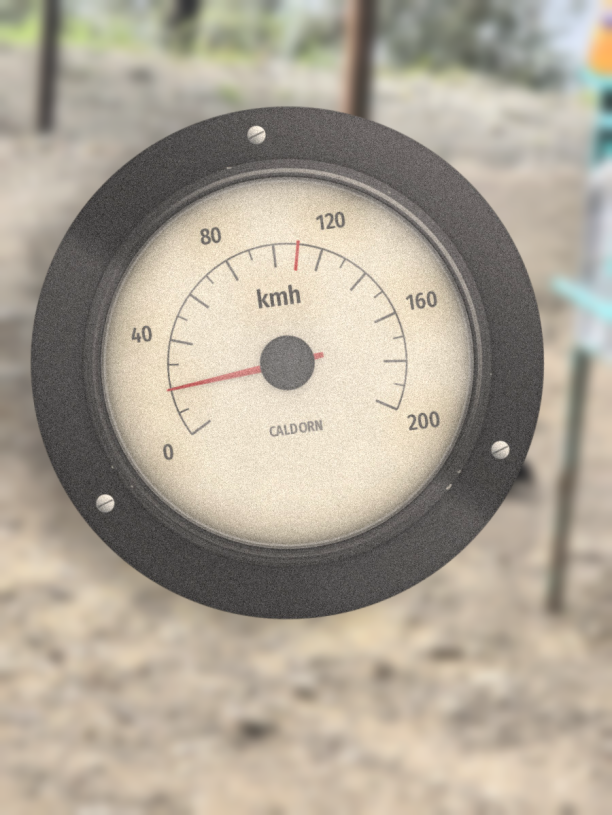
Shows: 20 km/h
